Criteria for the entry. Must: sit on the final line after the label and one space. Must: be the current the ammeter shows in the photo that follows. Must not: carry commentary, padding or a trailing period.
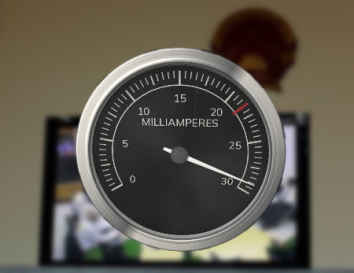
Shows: 29 mA
